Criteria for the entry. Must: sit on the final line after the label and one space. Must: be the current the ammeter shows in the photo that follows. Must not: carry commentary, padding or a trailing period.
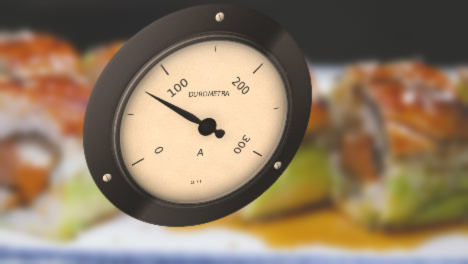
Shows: 75 A
